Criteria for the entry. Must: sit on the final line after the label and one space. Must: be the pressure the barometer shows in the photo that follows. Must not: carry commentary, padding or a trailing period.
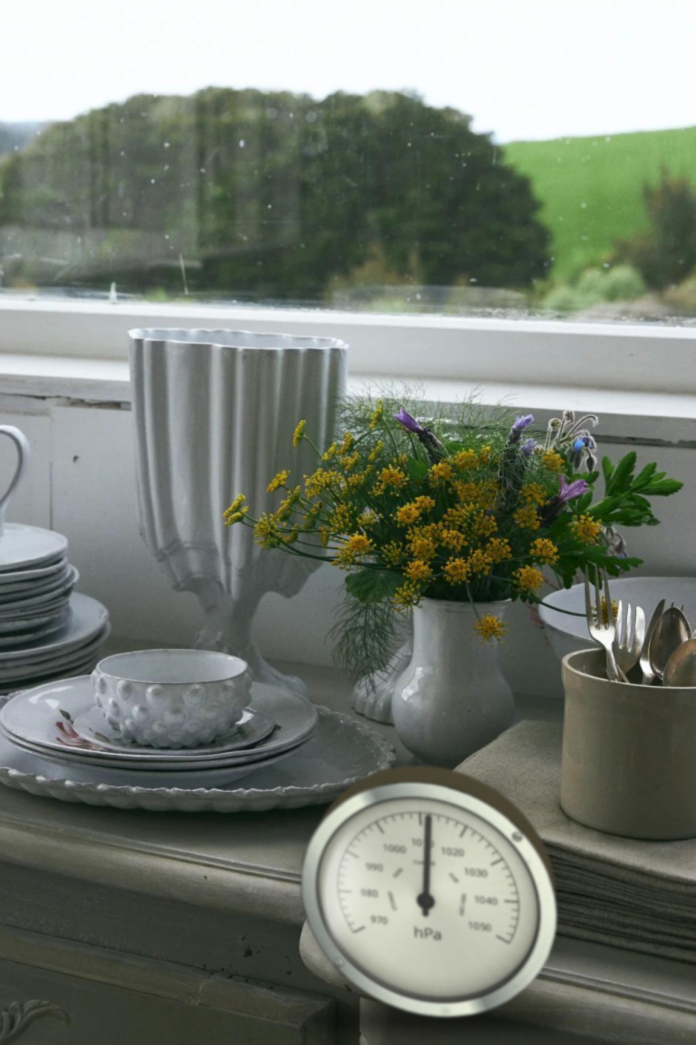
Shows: 1012 hPa
